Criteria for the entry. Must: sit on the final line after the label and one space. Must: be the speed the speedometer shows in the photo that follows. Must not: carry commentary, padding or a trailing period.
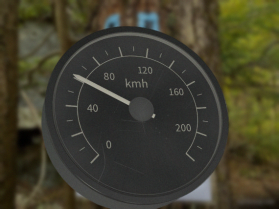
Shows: 60 km/h
